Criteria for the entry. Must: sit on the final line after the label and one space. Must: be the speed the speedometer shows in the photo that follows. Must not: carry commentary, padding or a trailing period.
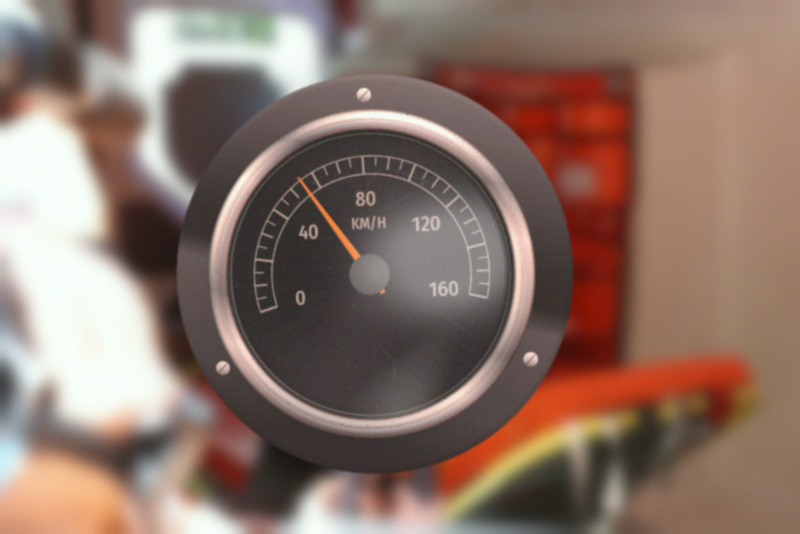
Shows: 55 km/h
